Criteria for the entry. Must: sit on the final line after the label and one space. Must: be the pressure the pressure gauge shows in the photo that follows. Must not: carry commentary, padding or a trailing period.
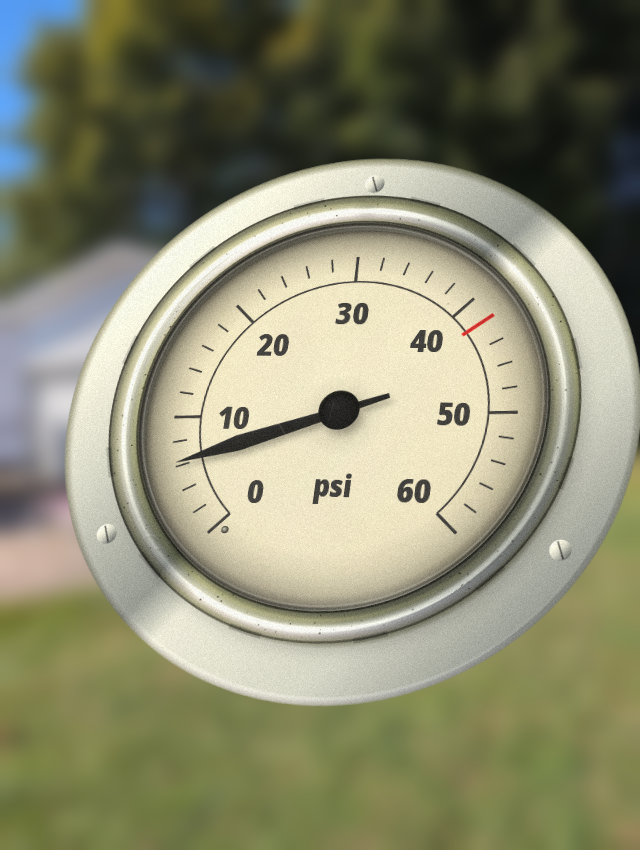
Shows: 6 psi
